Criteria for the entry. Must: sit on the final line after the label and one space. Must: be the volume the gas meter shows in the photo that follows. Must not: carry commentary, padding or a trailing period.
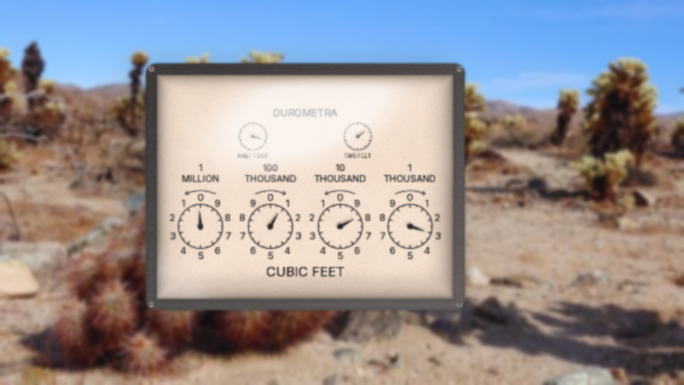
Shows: 8300 ft³
